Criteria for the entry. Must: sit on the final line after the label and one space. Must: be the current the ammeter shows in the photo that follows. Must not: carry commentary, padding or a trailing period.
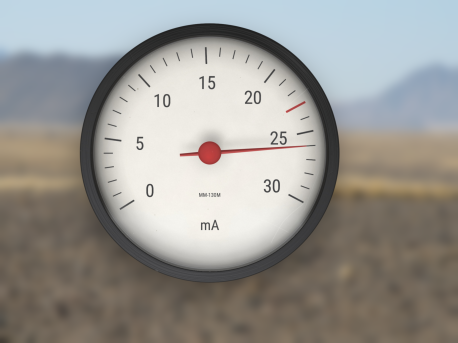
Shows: 26 mA
